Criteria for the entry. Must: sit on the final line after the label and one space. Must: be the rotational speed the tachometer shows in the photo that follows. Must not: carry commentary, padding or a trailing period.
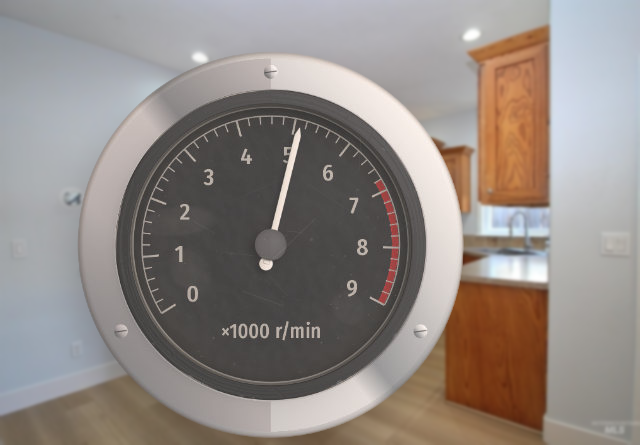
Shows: 5100 rpm
